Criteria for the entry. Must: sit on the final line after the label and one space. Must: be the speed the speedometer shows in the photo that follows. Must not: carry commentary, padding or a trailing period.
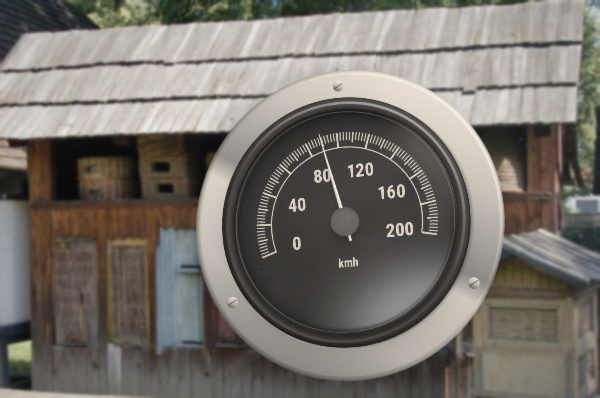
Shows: 90 km/h
